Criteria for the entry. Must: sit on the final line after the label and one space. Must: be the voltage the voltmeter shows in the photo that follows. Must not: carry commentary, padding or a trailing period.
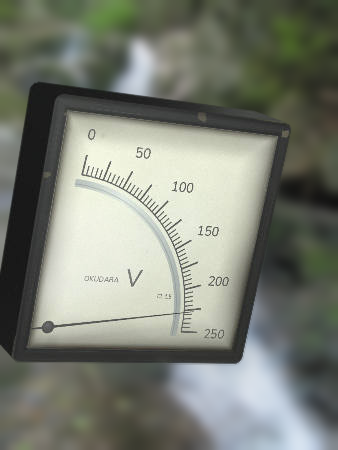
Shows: 225 V
